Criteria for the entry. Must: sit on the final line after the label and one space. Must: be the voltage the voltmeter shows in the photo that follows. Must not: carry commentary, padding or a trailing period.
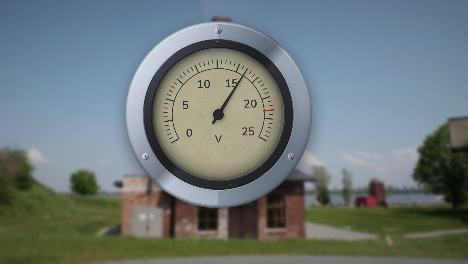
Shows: 16 V
